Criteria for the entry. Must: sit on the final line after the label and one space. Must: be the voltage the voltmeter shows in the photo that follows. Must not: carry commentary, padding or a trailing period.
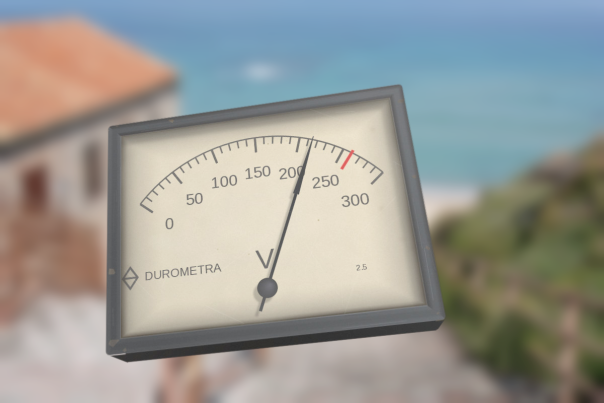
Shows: 215 V
